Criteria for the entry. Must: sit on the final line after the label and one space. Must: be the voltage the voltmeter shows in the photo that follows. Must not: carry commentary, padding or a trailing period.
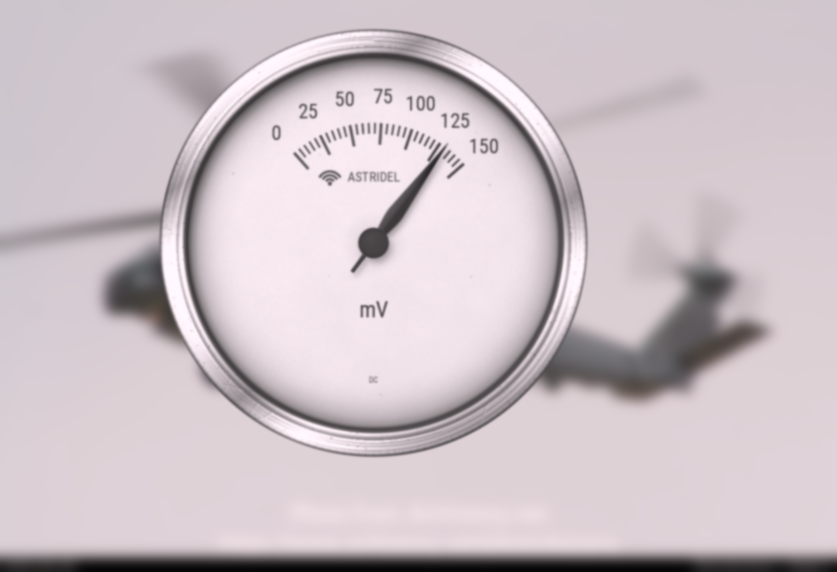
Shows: 130 mV
